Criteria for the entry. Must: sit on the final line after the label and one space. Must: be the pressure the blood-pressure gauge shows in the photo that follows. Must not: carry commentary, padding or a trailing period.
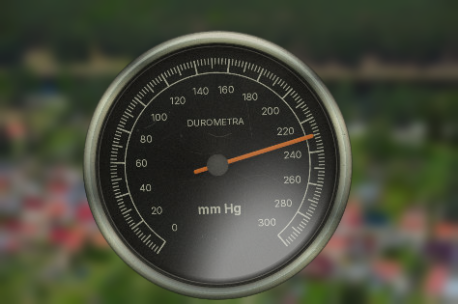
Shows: 230 mmHg
